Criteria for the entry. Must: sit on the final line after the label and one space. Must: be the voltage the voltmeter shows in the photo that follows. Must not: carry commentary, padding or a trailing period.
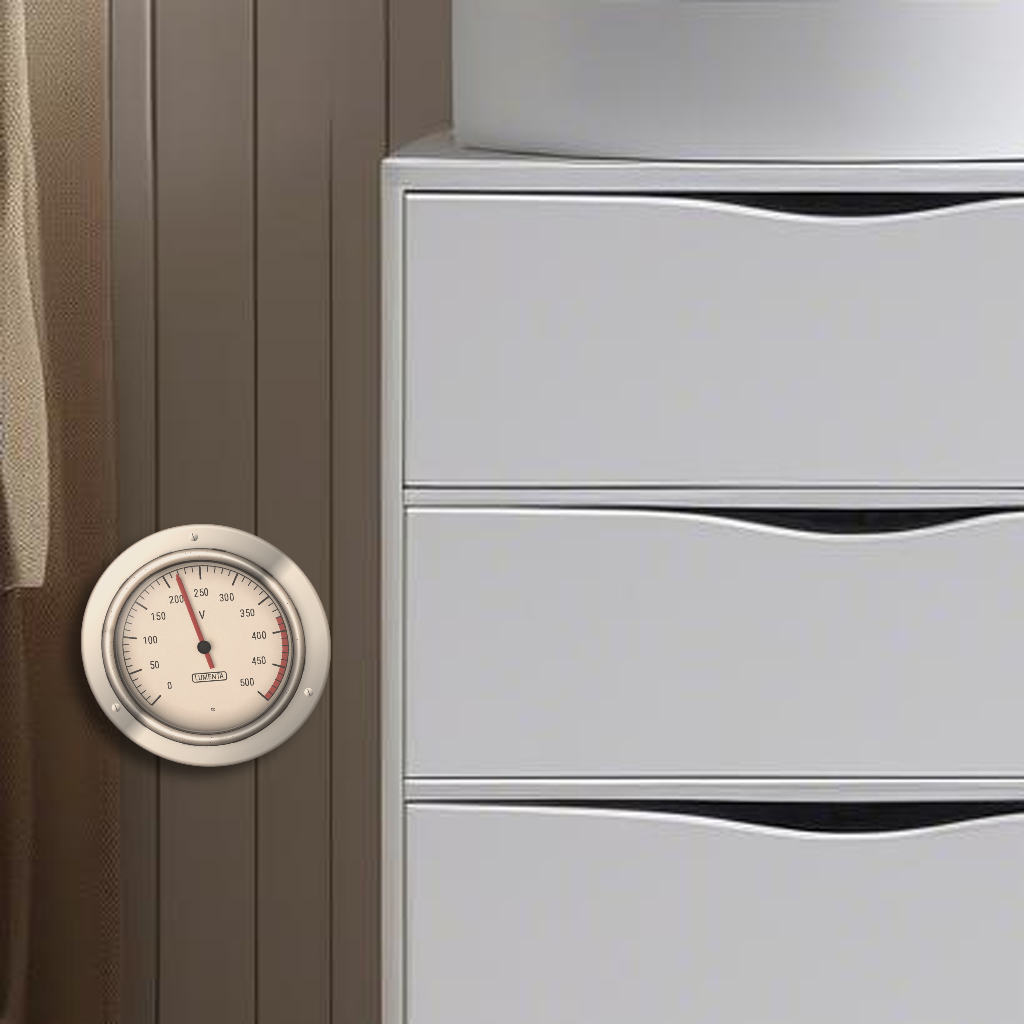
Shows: 220 V
